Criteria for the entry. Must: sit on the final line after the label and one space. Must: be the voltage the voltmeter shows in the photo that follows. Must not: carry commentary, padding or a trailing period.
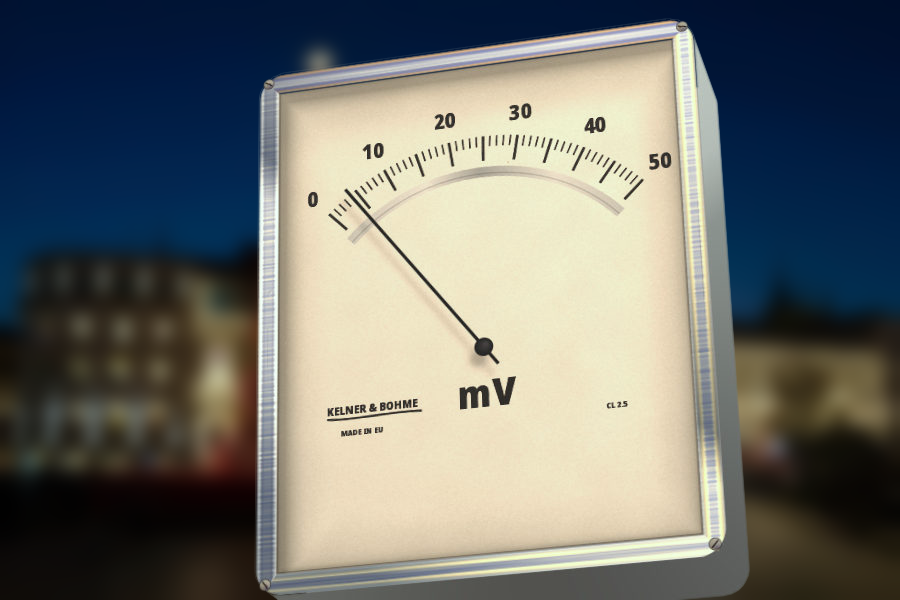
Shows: 4 mV
